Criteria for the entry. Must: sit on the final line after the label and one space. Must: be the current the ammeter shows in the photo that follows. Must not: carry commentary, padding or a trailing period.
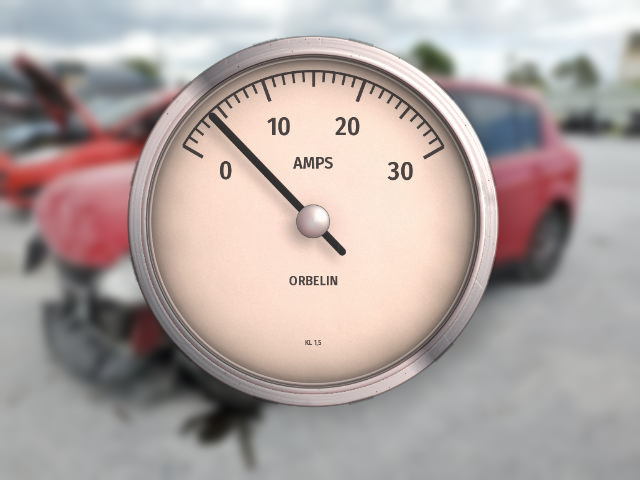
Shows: 4 A
